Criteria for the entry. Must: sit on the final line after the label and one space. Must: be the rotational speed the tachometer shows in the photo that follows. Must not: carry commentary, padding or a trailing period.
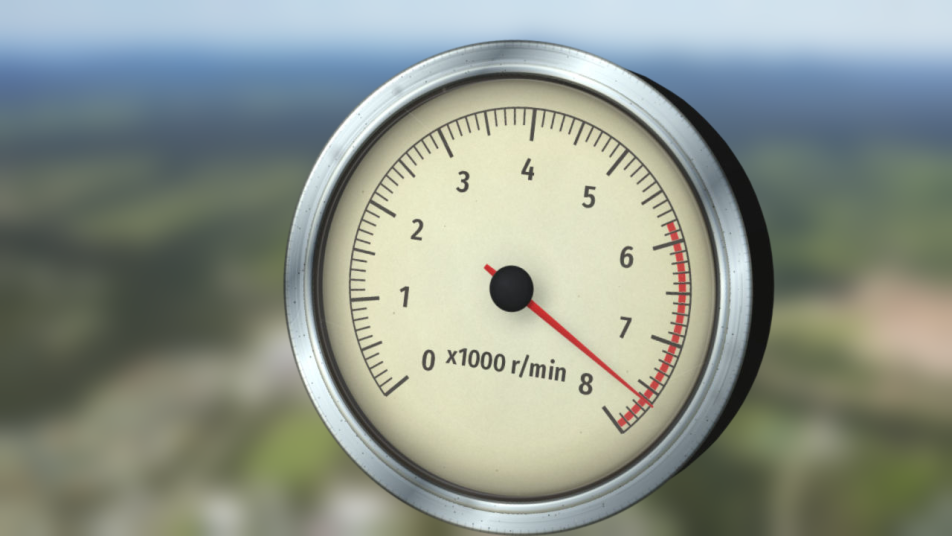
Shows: 7600 rpm
